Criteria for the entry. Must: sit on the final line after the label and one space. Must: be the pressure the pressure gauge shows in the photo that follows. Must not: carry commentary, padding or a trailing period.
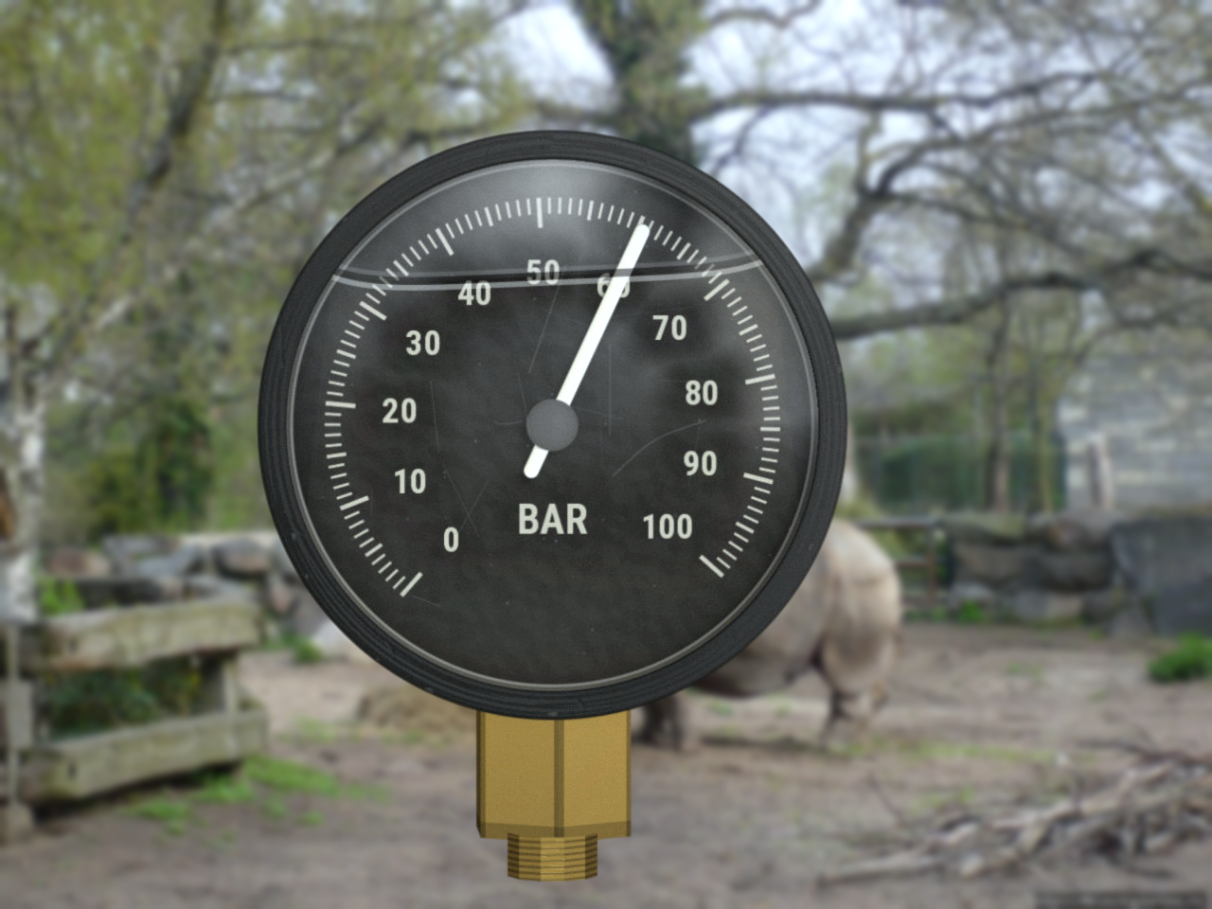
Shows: 60.5 bar
